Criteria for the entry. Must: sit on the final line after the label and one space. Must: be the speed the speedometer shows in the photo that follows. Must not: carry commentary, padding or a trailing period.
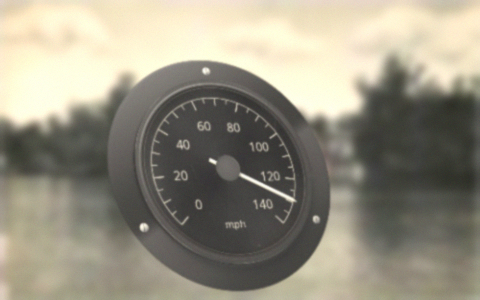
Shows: 130 mph
